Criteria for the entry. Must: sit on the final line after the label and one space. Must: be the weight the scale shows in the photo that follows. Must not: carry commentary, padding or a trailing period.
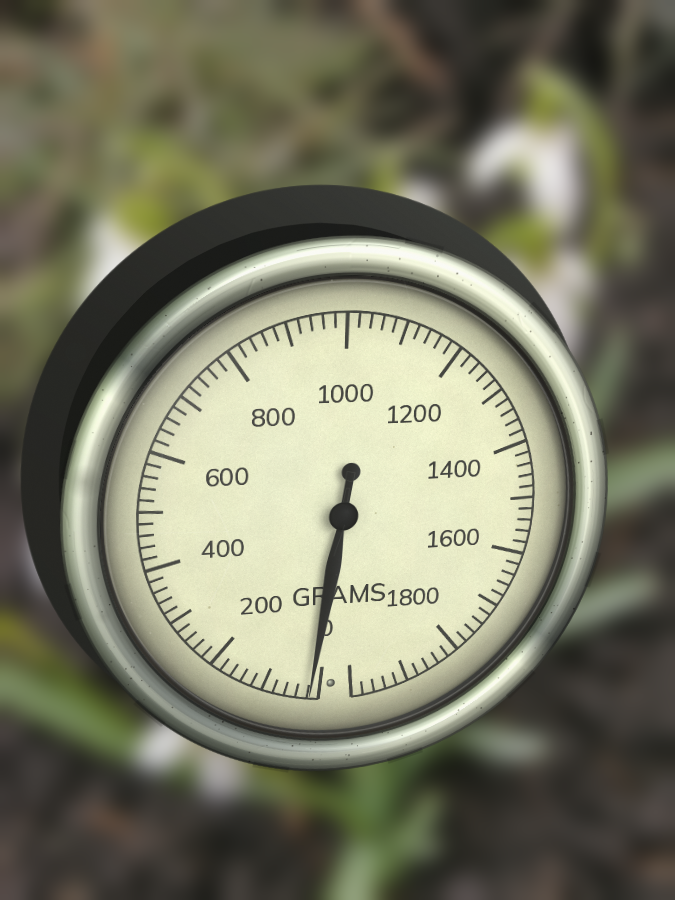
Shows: 20 g
